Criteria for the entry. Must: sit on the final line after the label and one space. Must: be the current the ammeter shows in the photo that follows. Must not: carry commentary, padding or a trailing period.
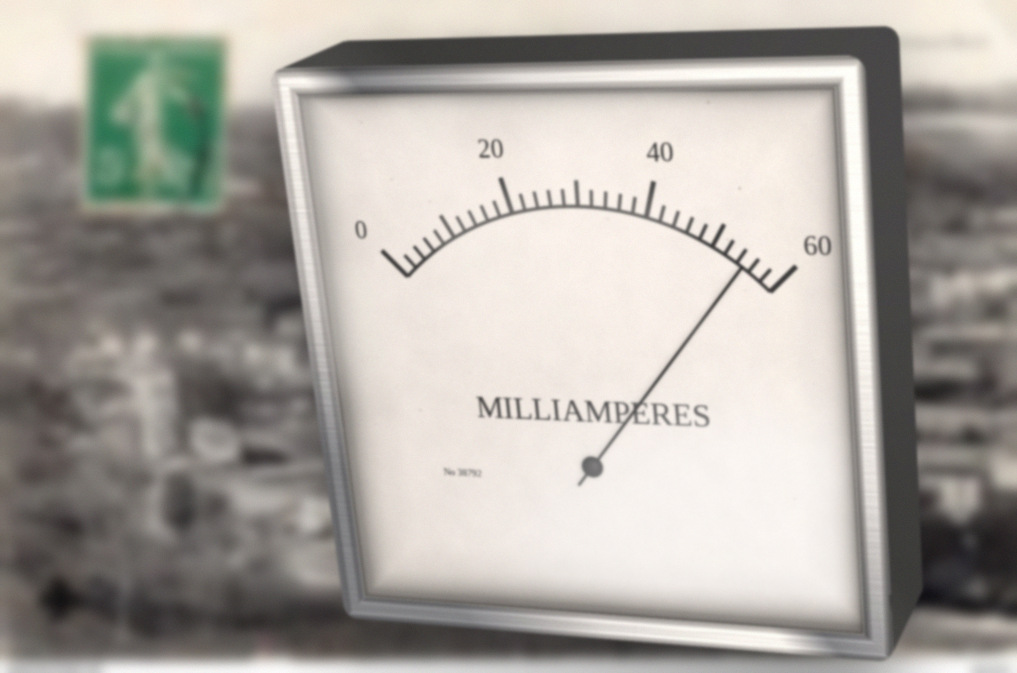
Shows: 55 mA
